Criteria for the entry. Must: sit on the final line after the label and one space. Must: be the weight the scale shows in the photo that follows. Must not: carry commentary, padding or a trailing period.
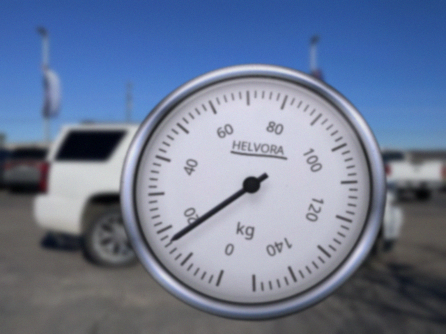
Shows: 16 kg
